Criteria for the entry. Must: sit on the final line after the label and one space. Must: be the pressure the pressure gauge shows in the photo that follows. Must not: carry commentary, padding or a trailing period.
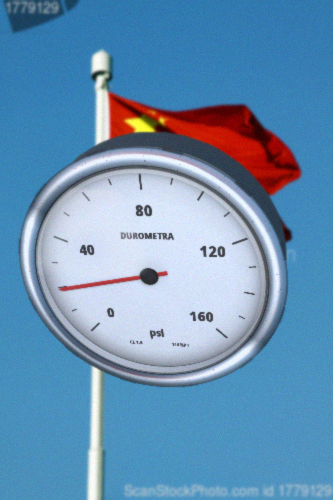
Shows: 20 psi
